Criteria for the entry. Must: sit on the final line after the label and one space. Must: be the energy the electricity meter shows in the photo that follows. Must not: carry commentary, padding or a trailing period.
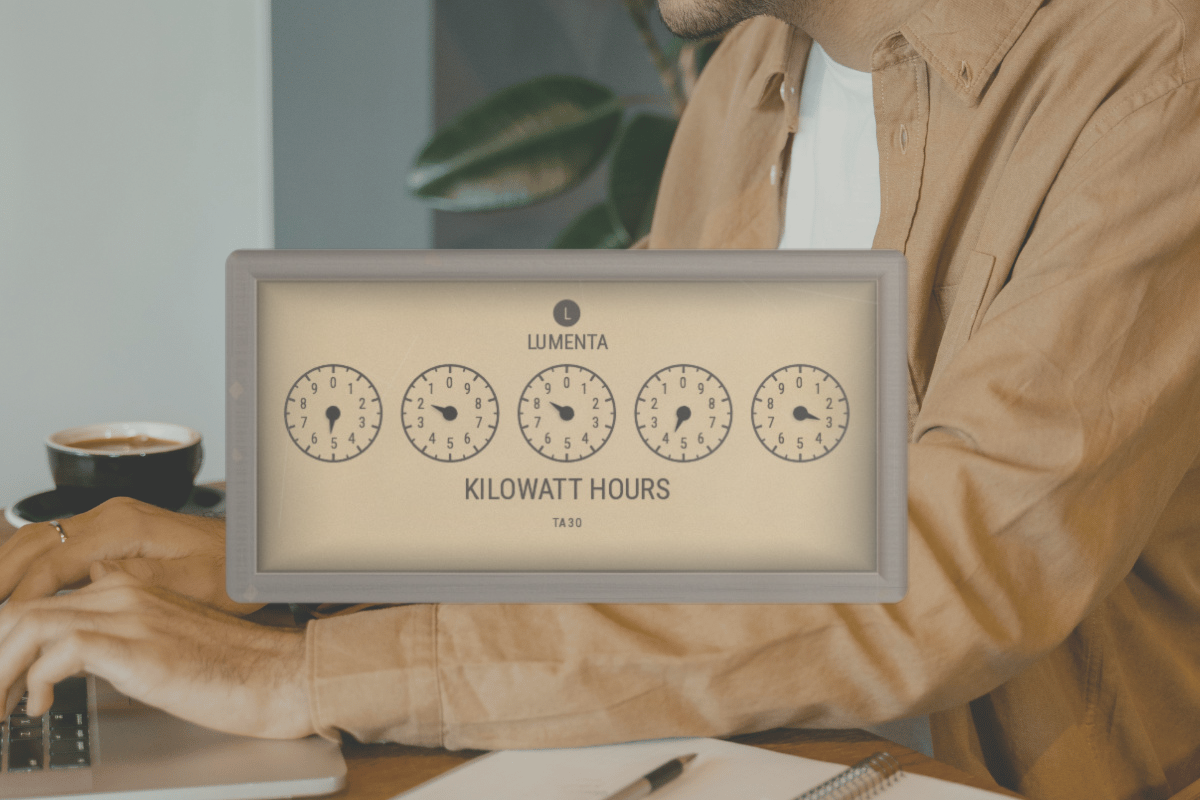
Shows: 51843 kWh
